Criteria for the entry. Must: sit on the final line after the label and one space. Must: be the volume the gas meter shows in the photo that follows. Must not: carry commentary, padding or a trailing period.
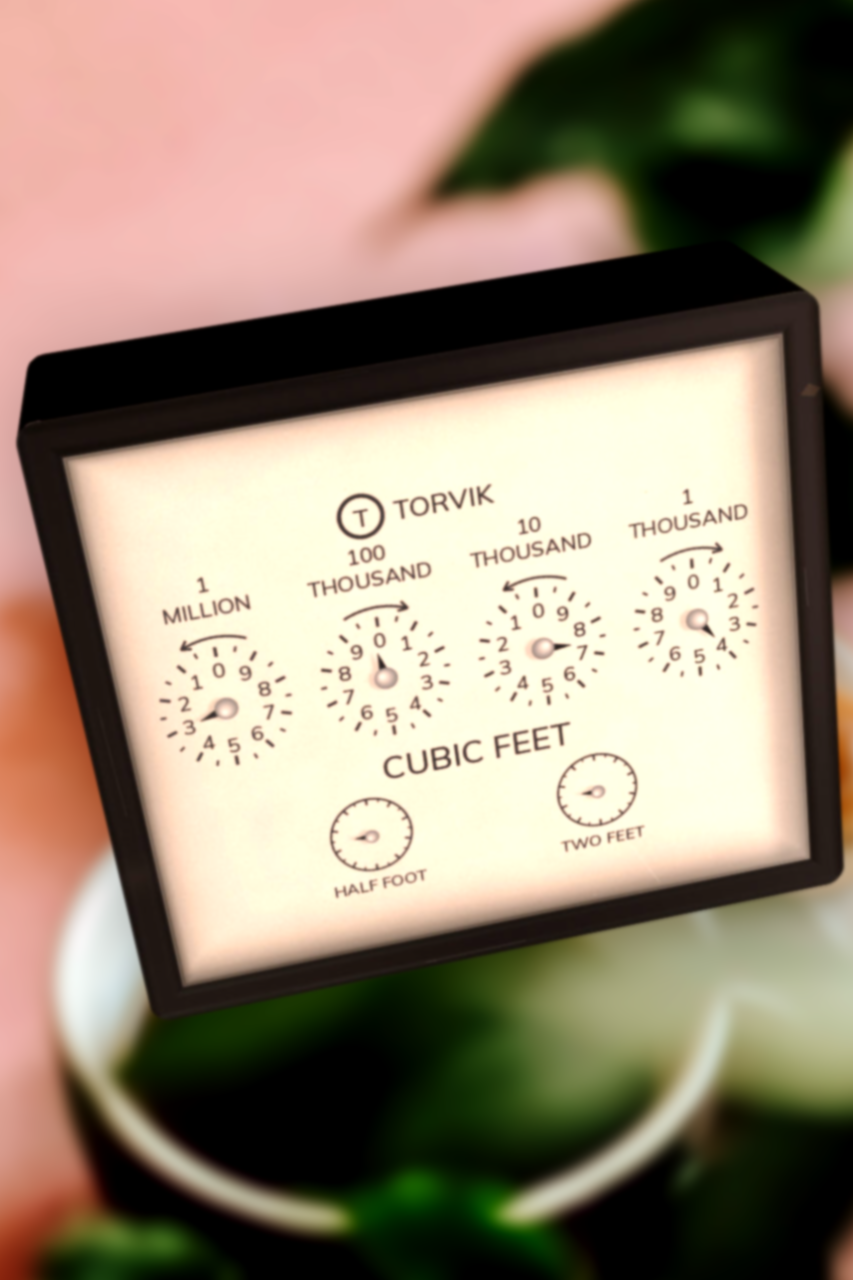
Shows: 297400 ft³
